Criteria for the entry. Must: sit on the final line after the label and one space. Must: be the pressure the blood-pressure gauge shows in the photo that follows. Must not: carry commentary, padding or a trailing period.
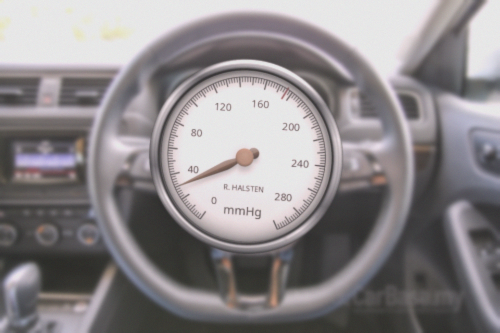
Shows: 30 mmHg
